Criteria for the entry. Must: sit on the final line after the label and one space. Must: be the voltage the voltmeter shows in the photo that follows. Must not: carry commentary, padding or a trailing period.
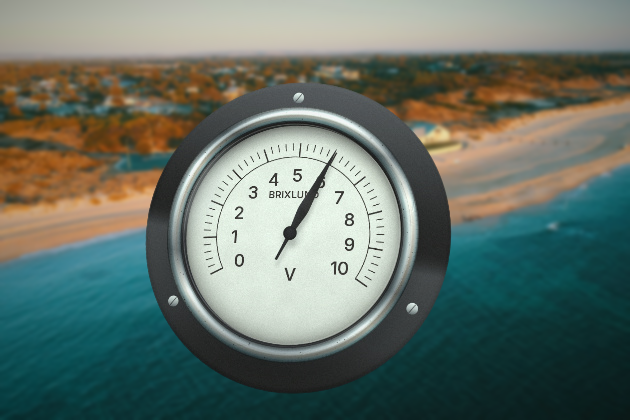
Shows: 6 V
